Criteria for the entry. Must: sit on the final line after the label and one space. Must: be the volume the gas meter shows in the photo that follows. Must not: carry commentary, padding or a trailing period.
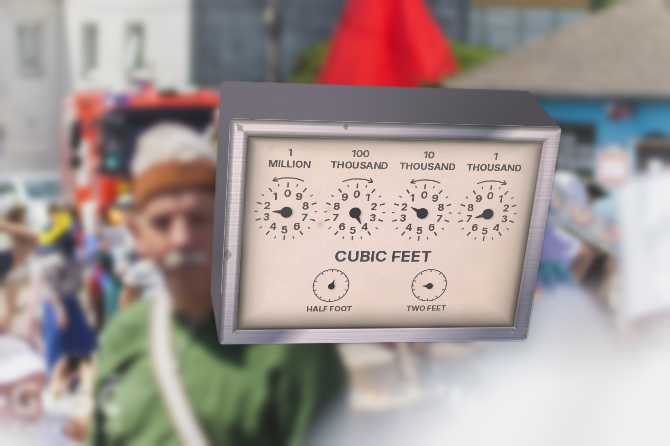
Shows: 241700 ft³
